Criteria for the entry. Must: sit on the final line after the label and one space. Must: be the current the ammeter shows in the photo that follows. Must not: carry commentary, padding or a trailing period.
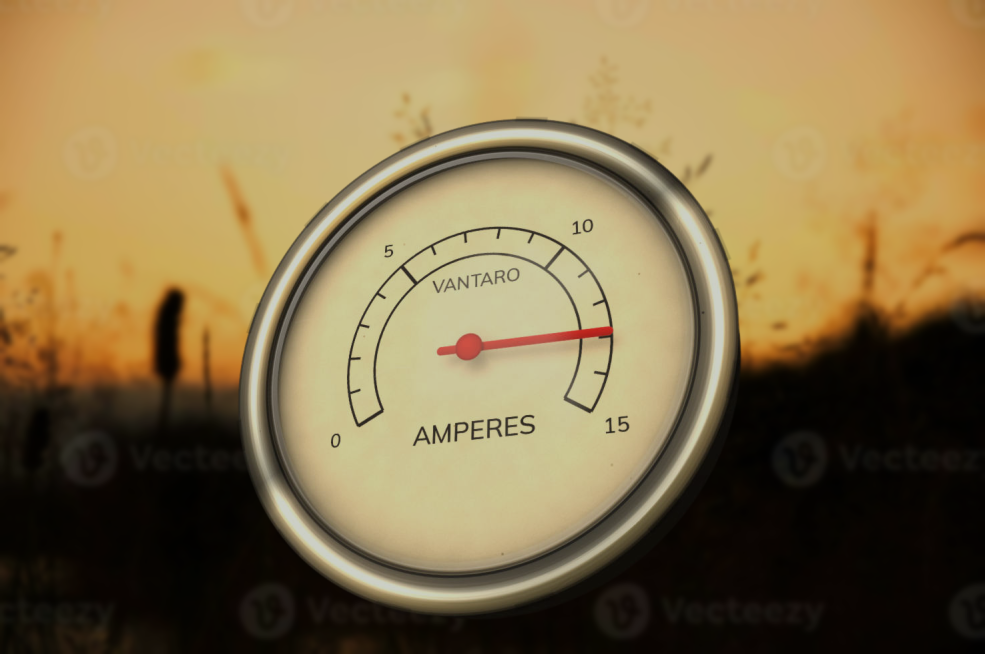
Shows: 13 A
